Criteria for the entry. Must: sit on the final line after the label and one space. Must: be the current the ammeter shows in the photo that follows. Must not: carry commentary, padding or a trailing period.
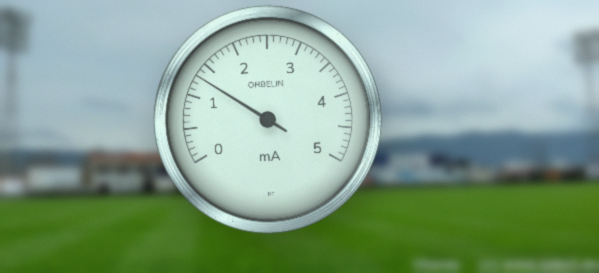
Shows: 1.3 mA
